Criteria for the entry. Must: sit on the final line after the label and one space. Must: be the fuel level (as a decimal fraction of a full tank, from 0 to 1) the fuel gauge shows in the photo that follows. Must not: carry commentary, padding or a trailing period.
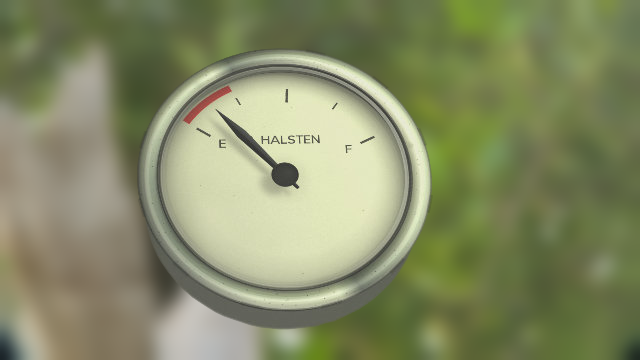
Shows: 0.125
